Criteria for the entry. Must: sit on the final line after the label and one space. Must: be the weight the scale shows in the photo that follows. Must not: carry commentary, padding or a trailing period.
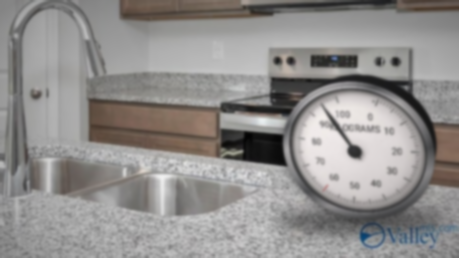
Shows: 95 kg
